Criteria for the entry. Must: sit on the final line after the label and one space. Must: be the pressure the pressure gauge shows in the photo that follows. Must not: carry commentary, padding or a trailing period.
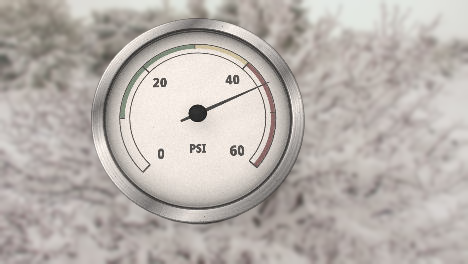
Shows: 45 psi
